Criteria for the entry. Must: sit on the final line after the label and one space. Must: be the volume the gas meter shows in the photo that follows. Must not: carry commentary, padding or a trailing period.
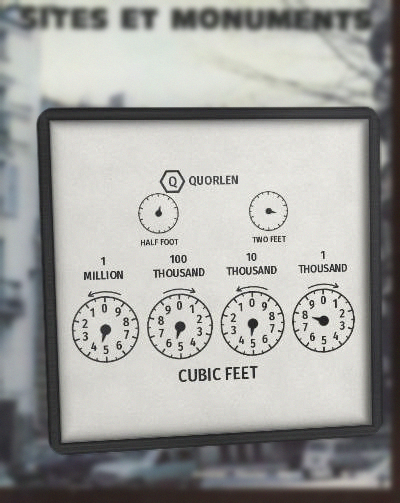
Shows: 454800 ft³
